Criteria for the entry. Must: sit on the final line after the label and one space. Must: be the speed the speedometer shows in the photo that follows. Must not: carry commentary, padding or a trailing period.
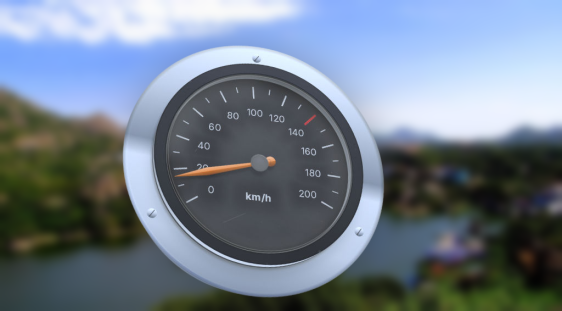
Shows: 15 km/h
